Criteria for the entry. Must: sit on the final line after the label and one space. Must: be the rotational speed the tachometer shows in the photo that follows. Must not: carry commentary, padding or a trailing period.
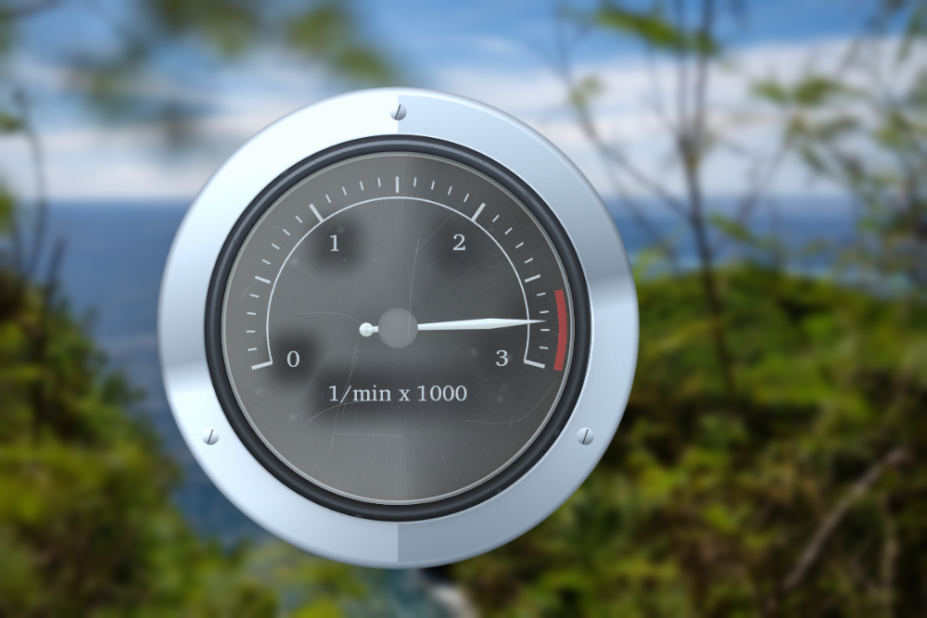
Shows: 2750 rpm
